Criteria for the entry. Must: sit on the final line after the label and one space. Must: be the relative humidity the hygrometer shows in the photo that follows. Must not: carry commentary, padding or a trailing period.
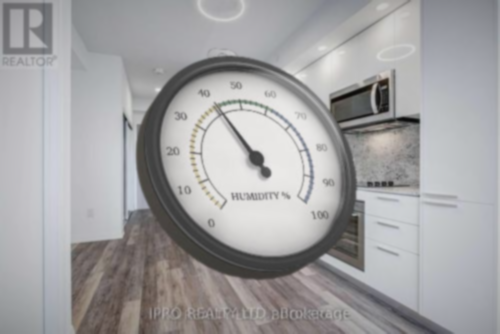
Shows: 40 %
